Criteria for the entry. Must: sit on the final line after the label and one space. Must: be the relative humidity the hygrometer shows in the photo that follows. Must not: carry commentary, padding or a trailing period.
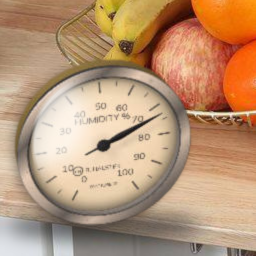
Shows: 72.5 %
